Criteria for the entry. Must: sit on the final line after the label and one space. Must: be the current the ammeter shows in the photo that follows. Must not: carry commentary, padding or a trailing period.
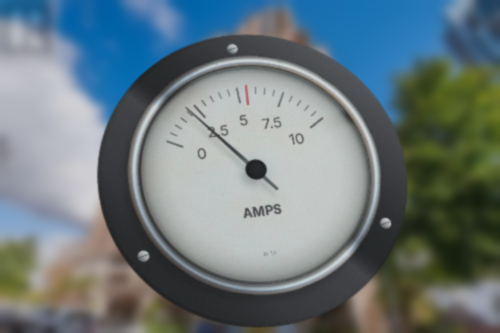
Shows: 2 A
